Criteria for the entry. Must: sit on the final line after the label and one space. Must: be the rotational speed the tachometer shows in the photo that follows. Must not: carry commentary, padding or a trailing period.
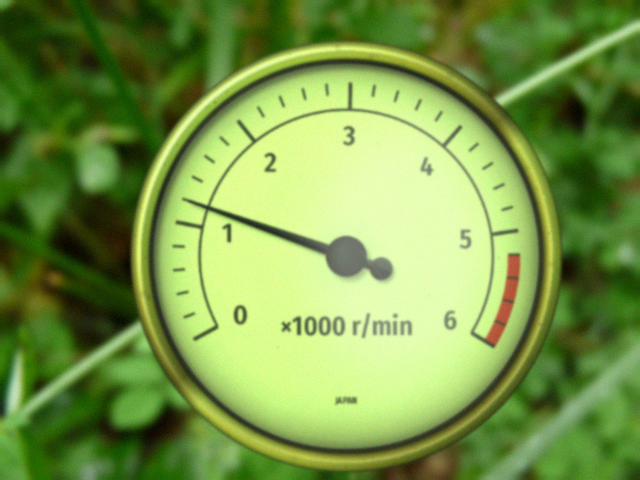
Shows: 1200 rpm
